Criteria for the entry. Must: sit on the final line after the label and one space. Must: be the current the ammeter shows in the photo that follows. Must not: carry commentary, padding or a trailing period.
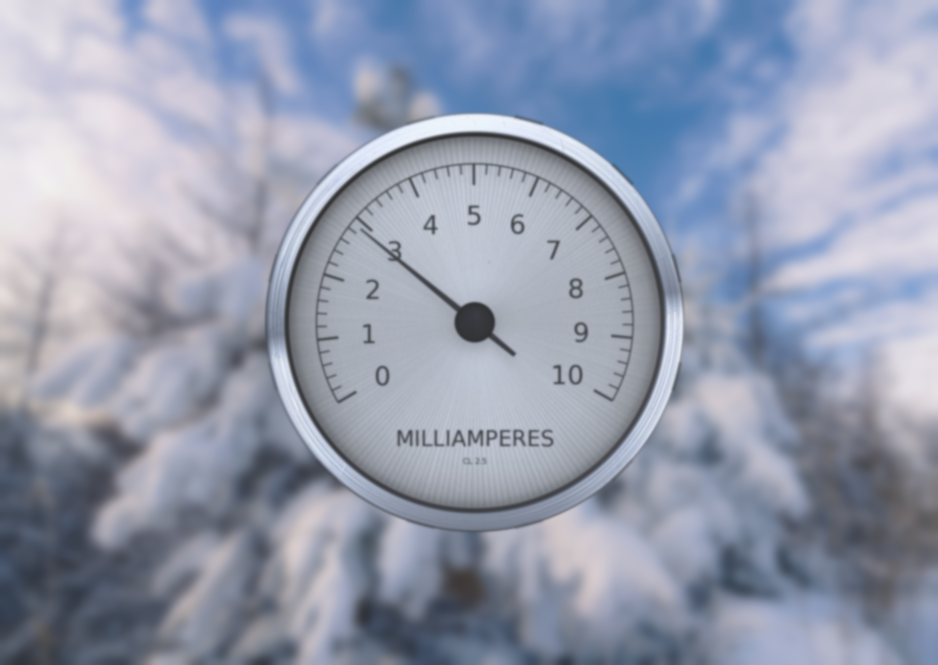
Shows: 2.9 mA
